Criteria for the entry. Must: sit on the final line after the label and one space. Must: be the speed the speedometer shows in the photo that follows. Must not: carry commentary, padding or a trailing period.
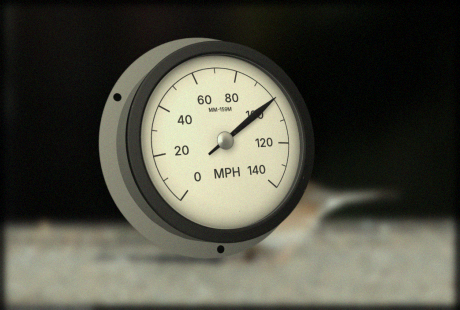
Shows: 100 mph
